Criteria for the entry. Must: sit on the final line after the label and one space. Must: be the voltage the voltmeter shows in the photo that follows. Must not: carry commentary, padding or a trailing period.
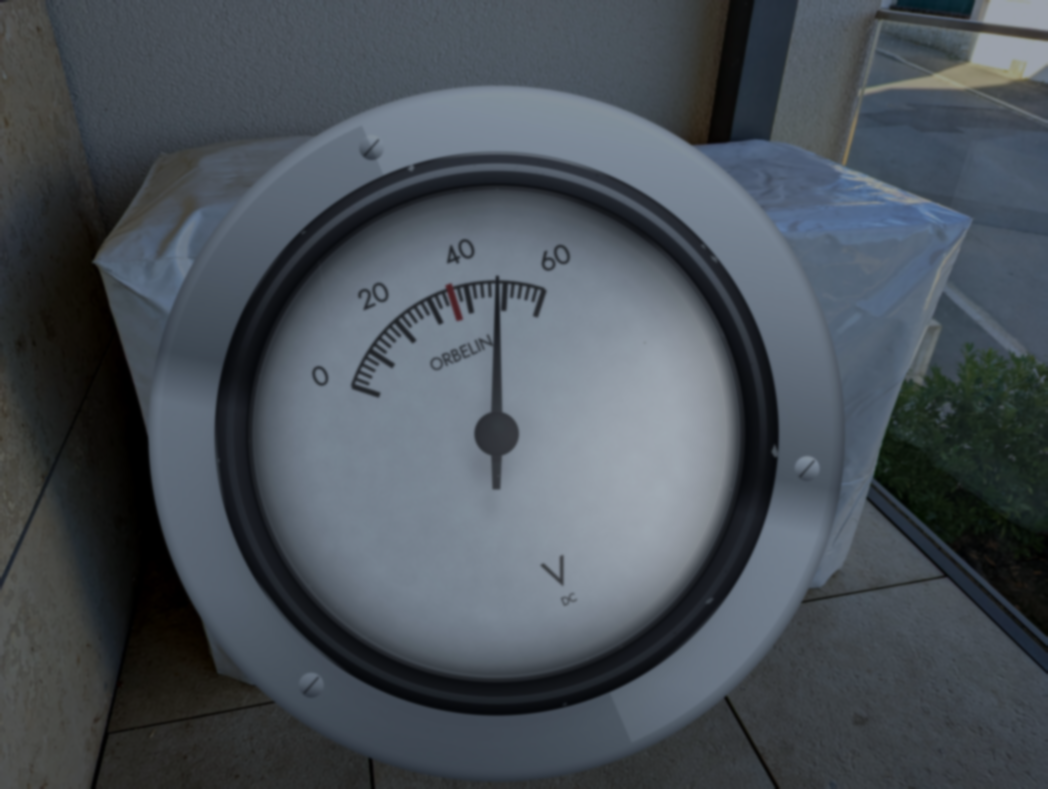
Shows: 48 V
